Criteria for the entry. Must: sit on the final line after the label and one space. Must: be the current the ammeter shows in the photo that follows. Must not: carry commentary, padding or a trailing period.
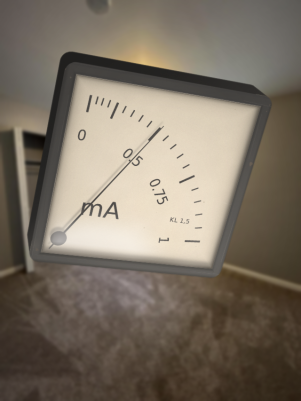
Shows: 0.5 mA
